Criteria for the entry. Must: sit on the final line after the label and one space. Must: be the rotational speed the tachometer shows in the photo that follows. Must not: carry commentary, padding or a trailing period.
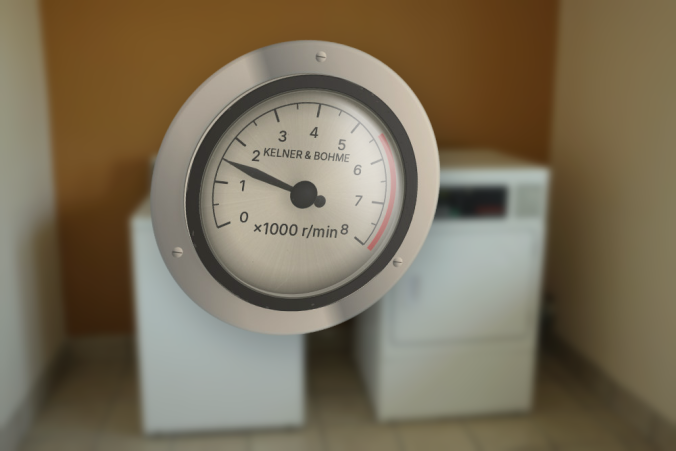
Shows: 1500 rpm
